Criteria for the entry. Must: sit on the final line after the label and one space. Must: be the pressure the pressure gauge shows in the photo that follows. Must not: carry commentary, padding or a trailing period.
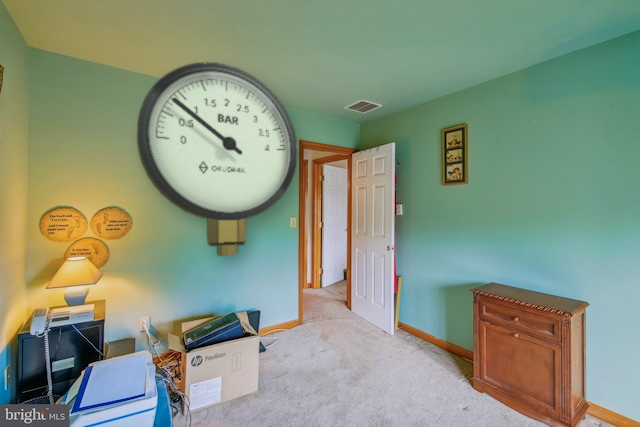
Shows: 0.8 bar
